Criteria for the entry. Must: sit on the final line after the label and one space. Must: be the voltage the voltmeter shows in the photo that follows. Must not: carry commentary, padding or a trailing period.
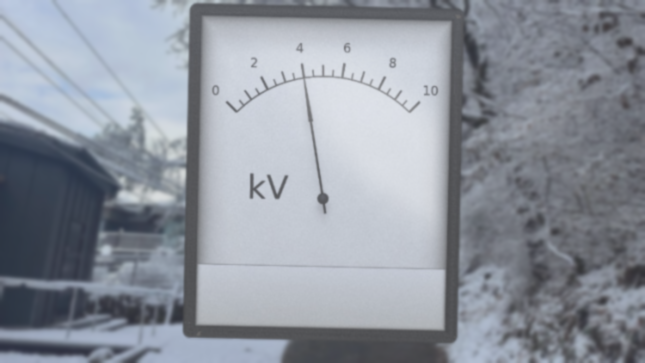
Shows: 4 kV
